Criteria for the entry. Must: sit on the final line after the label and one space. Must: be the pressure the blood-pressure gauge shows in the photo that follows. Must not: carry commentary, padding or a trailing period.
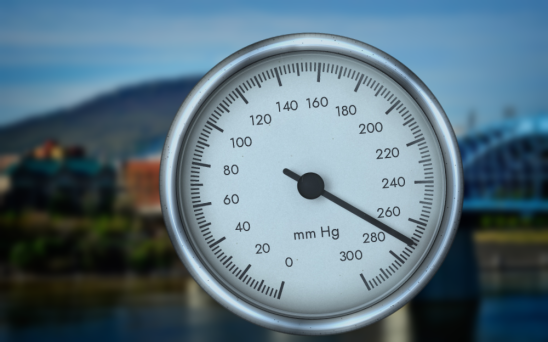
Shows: 270 mmHg
